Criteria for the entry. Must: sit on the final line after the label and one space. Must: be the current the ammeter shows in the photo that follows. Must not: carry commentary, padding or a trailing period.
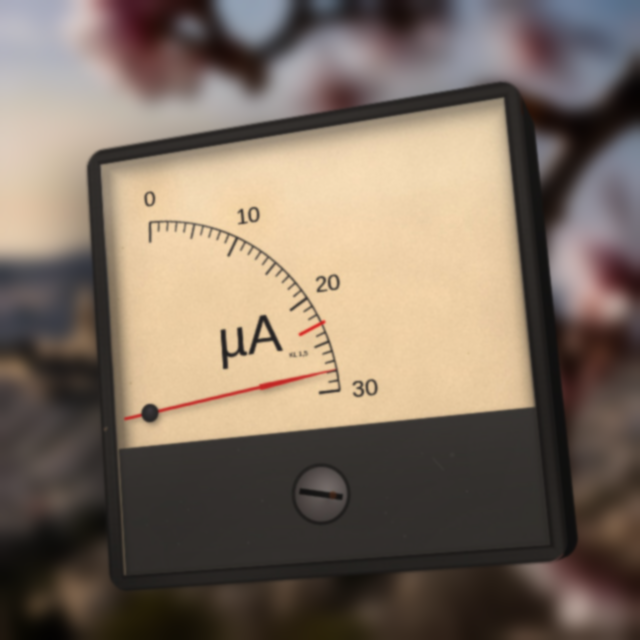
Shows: 28 µA
